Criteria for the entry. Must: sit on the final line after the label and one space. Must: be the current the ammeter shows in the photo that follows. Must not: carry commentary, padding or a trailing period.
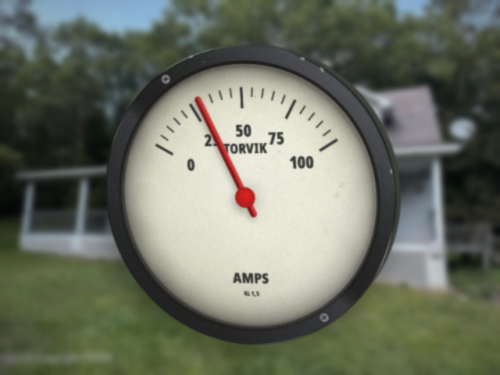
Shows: 30 A
